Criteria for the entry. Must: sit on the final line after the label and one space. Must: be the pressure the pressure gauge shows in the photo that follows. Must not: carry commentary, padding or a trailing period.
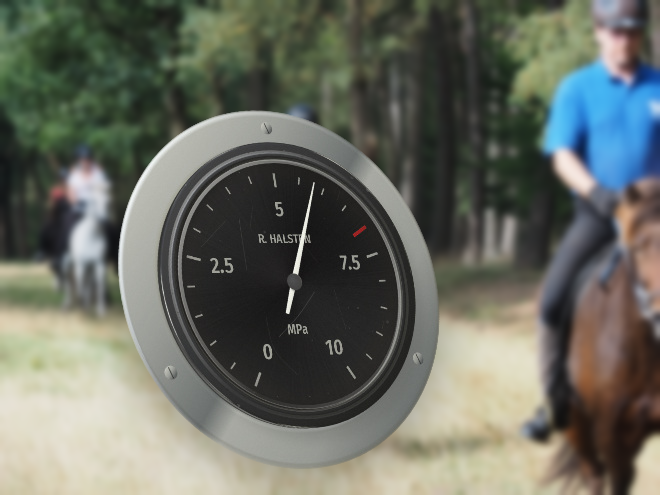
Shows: 5.75 MPa
